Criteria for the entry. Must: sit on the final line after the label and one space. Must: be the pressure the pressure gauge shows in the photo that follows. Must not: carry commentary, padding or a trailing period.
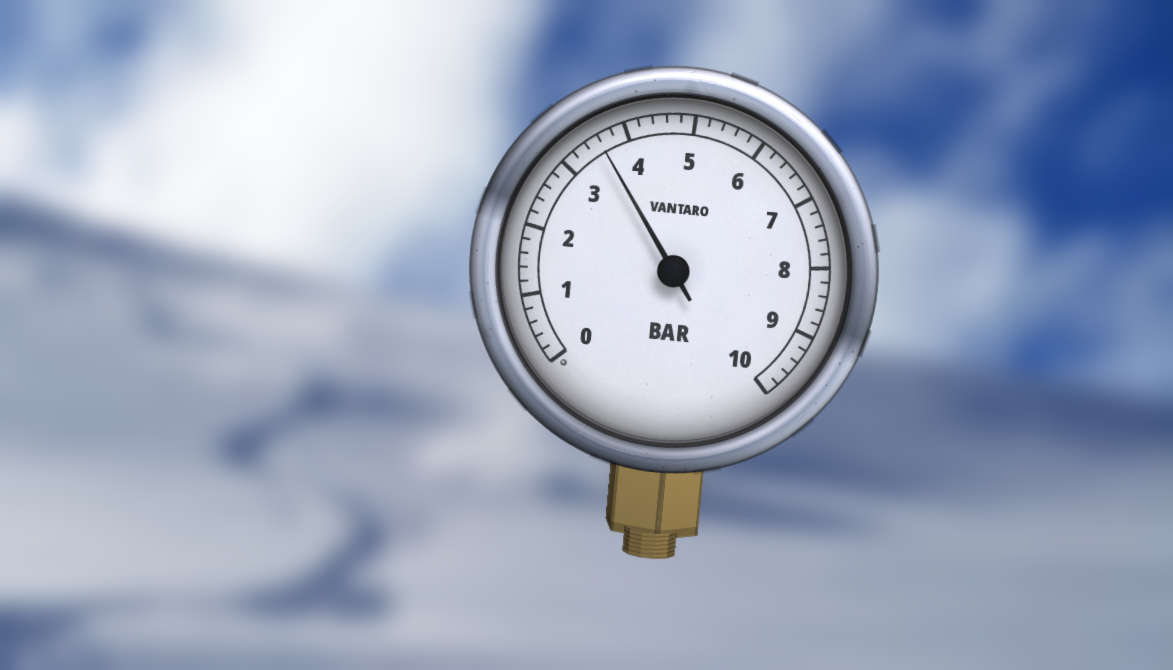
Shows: 3.6 bar
